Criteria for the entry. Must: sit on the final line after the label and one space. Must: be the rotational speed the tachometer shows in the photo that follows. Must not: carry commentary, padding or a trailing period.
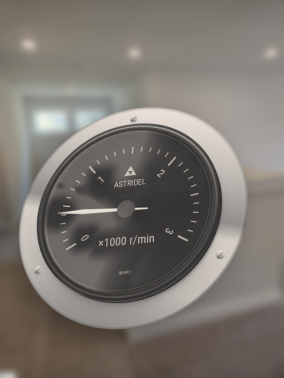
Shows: 400 rpm
